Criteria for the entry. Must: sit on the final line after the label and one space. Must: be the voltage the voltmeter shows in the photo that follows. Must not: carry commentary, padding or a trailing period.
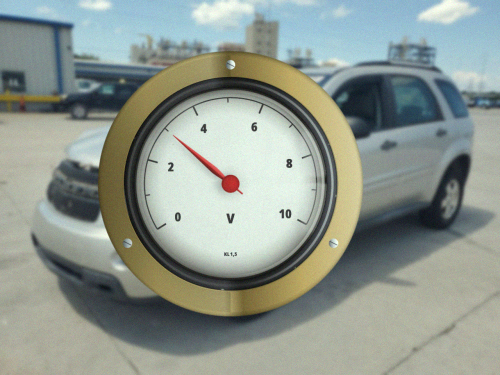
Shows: 3 V
